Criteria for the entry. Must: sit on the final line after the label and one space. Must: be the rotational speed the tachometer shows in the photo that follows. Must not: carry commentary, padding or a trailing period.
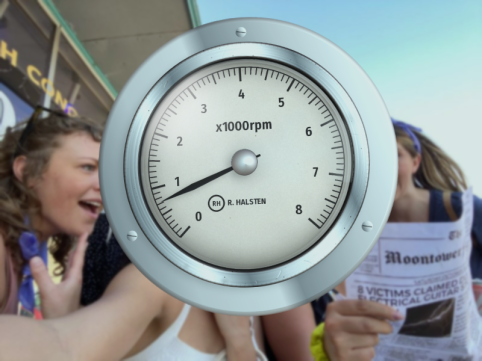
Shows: 700 rpm
